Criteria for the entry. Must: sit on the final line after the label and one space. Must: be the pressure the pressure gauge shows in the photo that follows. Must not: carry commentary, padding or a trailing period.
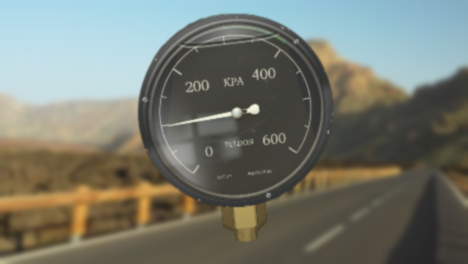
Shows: 100 kPa
